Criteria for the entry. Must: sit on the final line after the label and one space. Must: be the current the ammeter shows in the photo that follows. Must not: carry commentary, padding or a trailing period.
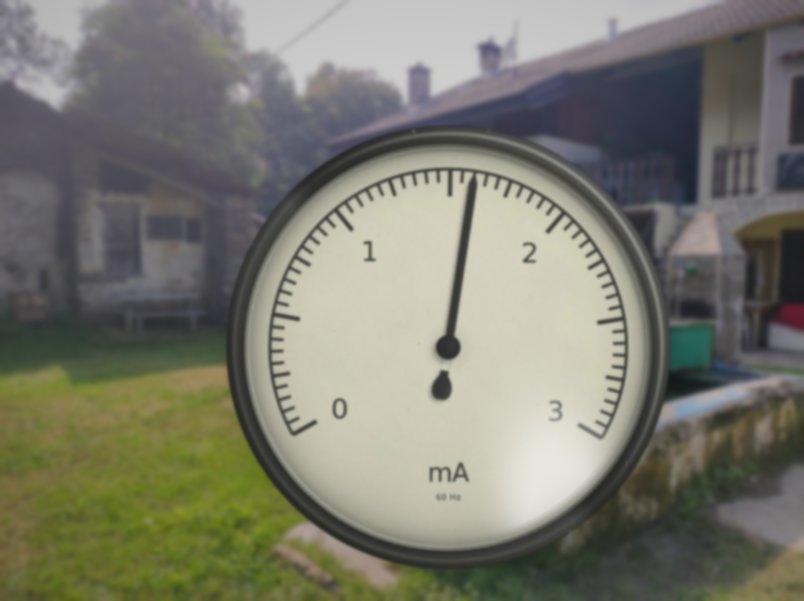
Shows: 1.6 mA
